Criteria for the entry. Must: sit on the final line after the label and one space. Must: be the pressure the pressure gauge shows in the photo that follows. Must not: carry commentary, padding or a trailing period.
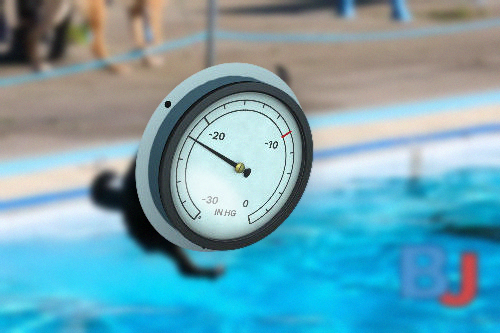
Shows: -22 inHg
